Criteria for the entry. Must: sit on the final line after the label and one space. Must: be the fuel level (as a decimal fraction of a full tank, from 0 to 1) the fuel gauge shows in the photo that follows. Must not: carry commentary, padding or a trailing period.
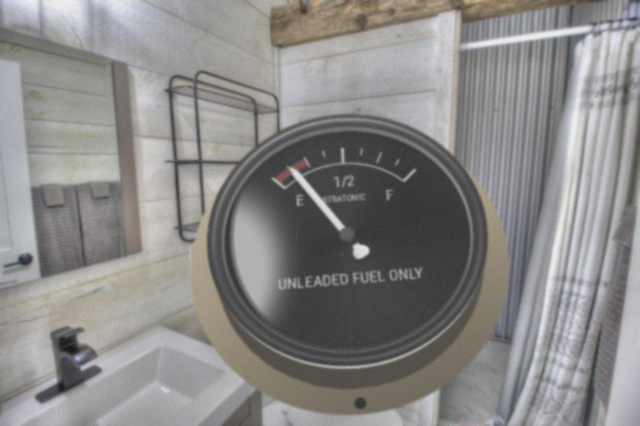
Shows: 0.125
